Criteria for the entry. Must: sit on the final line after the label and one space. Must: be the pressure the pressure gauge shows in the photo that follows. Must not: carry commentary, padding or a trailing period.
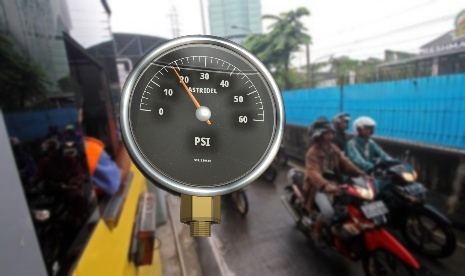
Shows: 18 psi
